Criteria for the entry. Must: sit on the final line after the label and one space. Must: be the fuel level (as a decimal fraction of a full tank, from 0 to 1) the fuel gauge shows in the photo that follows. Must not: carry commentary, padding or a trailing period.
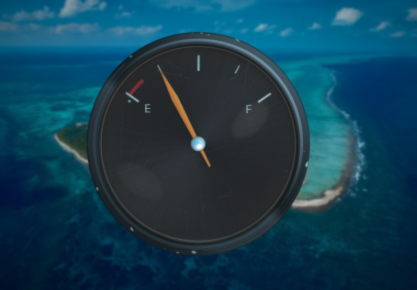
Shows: 0.25
